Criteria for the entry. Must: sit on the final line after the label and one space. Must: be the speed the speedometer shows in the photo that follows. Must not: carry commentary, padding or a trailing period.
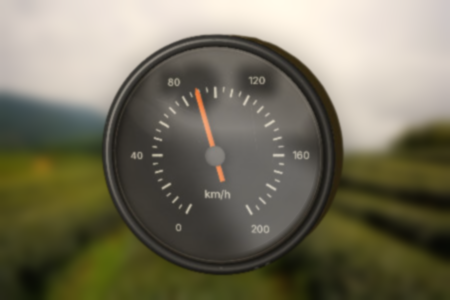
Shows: 90 km/h
